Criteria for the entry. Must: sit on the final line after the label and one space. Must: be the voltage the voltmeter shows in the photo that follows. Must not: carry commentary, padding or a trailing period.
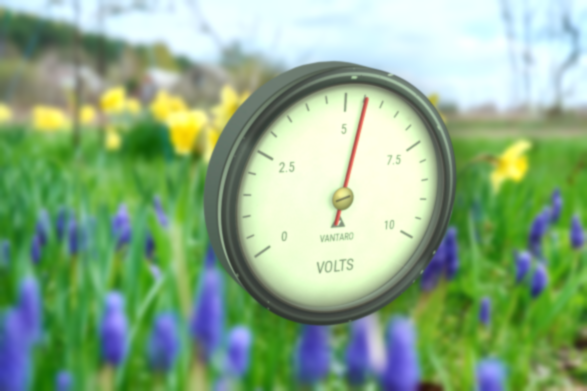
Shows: 5.5 V
